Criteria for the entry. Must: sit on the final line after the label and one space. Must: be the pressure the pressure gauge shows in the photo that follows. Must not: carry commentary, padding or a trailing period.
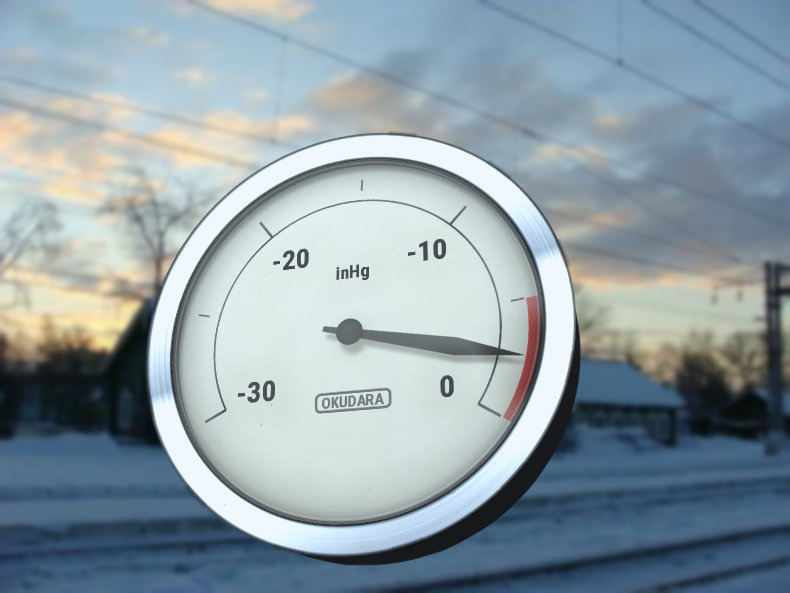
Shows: -2.5 inHg
